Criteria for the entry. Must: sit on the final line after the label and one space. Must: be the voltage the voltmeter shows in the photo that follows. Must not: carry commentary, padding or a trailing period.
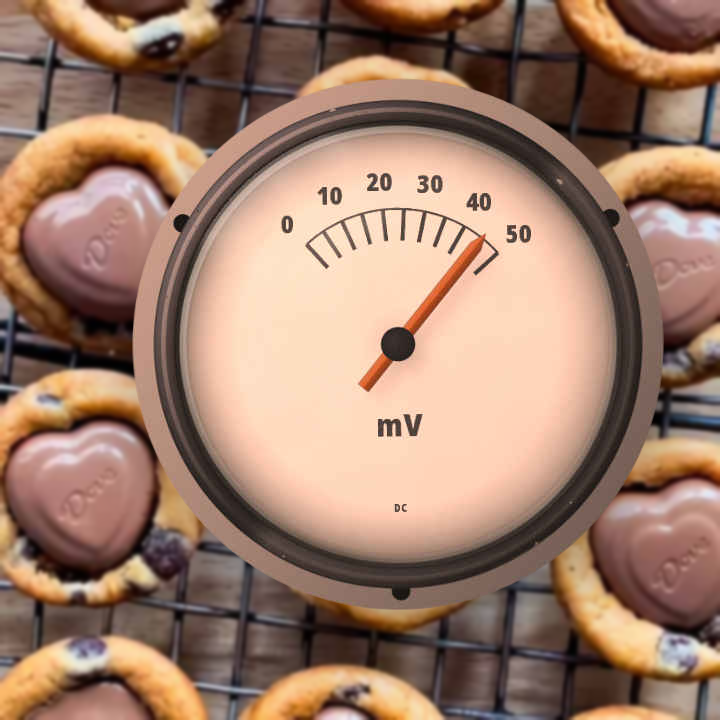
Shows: 45 mV
